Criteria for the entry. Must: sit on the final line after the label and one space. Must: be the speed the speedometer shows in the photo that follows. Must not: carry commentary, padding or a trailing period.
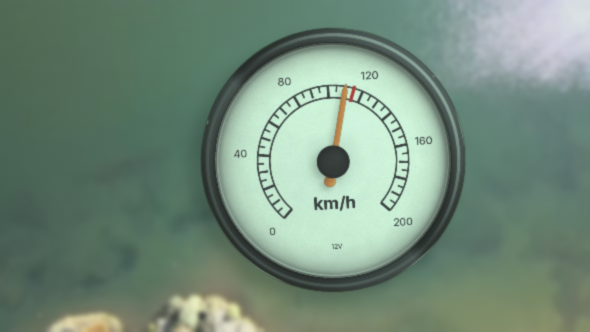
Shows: 110 km/h
